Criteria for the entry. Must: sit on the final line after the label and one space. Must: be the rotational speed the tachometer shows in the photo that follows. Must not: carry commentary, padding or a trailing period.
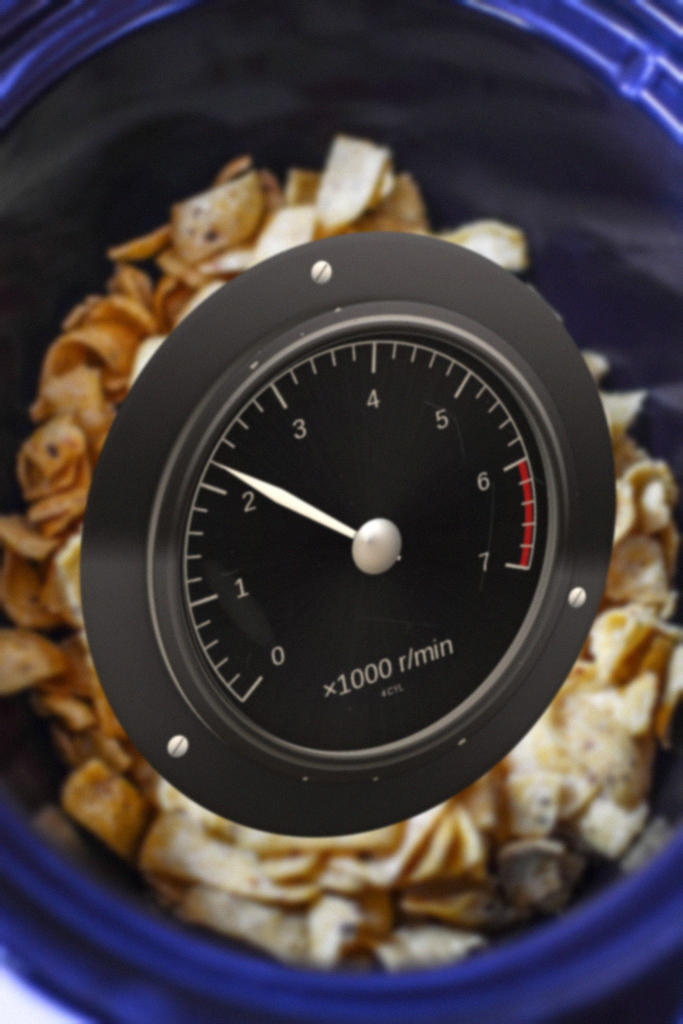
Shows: 2200 rpm
